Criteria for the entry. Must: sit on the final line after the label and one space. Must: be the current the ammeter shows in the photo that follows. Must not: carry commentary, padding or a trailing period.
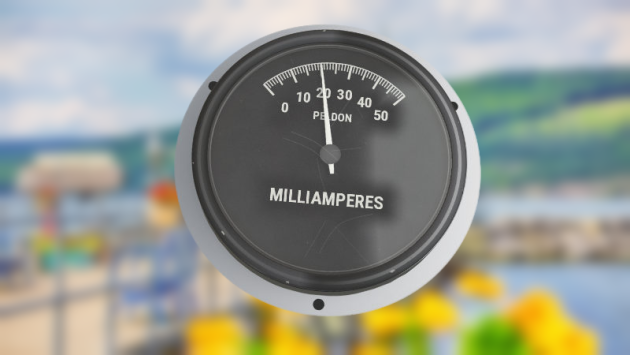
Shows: 20 mA
